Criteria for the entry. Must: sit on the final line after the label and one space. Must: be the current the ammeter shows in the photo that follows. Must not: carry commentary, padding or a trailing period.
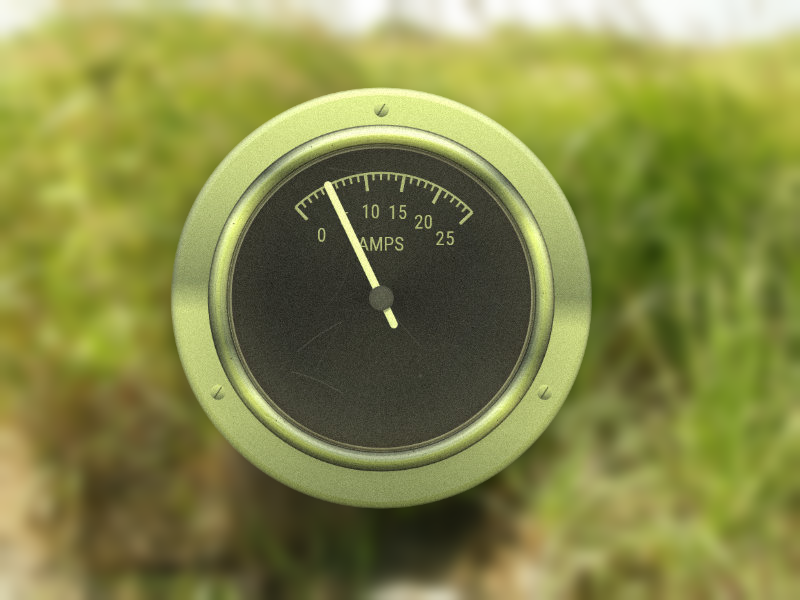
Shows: 5 A
